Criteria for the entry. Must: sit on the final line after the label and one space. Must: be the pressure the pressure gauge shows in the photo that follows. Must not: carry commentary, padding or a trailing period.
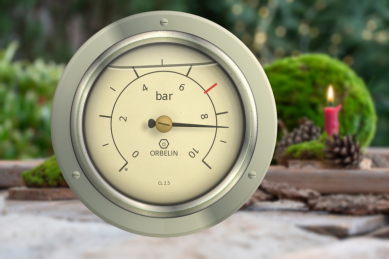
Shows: 8.5 bar
